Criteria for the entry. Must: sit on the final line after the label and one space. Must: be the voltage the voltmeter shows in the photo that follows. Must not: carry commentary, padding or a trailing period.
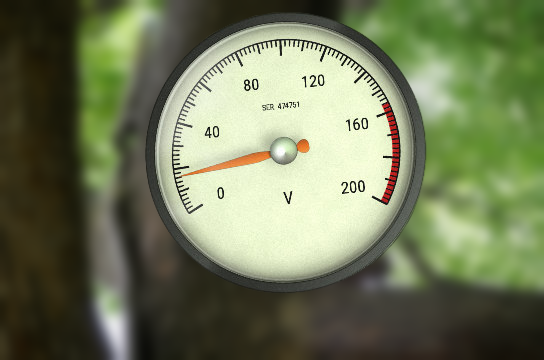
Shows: 16 V
